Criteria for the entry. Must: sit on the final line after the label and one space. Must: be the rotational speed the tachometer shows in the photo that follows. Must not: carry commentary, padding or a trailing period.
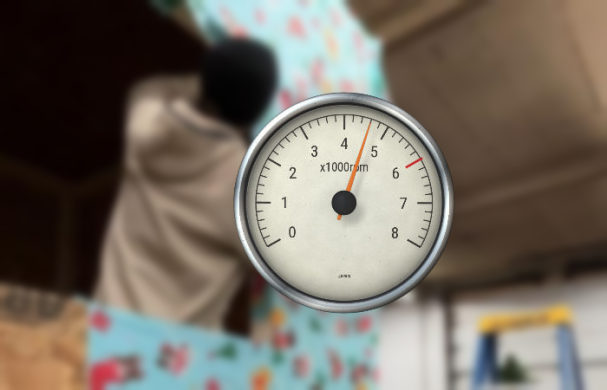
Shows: 4600 rpm
